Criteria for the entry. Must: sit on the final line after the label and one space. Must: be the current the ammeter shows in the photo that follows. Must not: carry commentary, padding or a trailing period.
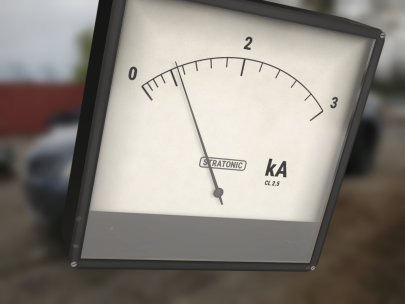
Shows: 1.1 kA
